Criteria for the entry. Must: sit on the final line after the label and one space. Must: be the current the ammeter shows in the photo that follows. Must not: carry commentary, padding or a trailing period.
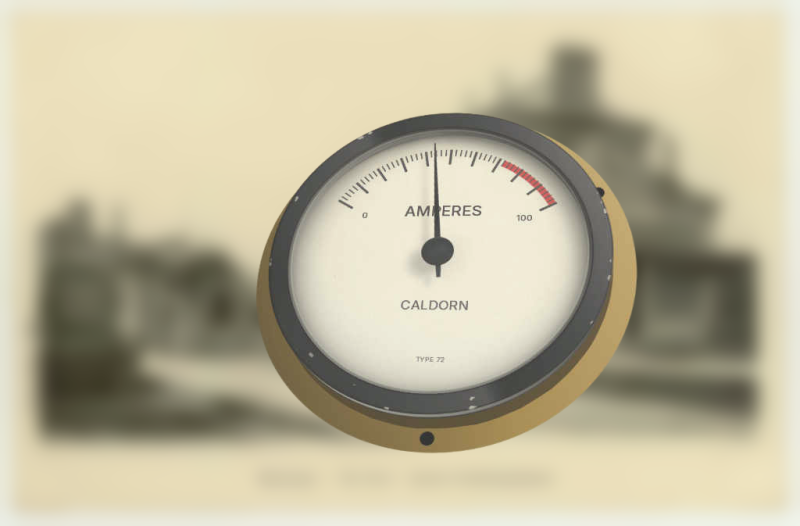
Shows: 44 A
